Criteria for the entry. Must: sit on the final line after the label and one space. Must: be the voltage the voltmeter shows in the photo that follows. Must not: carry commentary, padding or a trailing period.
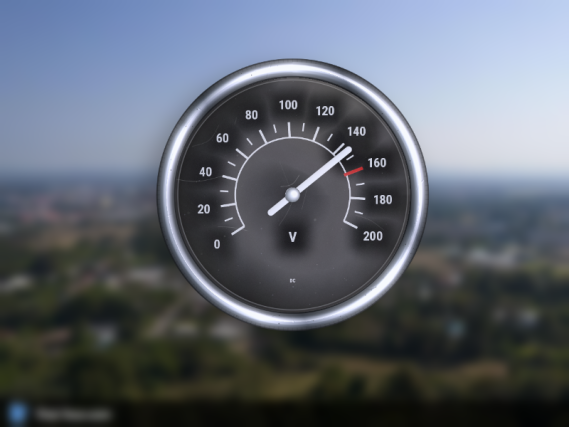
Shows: 145 V
